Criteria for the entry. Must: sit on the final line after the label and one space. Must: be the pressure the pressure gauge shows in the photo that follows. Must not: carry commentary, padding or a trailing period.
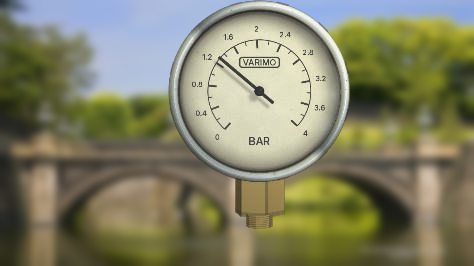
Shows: 1.3 bar
